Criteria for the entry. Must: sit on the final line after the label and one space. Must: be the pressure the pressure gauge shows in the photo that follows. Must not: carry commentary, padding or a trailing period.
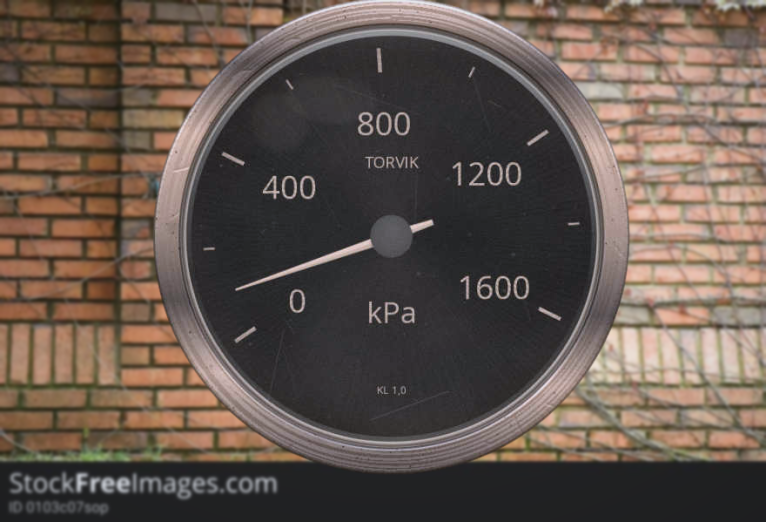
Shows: 100 kPa
